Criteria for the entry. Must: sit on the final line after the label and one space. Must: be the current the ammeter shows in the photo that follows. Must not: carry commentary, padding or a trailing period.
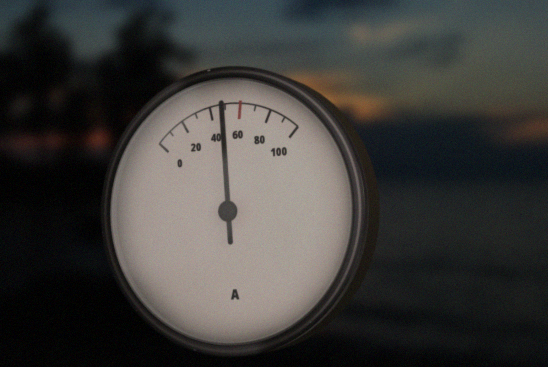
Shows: 50 A
